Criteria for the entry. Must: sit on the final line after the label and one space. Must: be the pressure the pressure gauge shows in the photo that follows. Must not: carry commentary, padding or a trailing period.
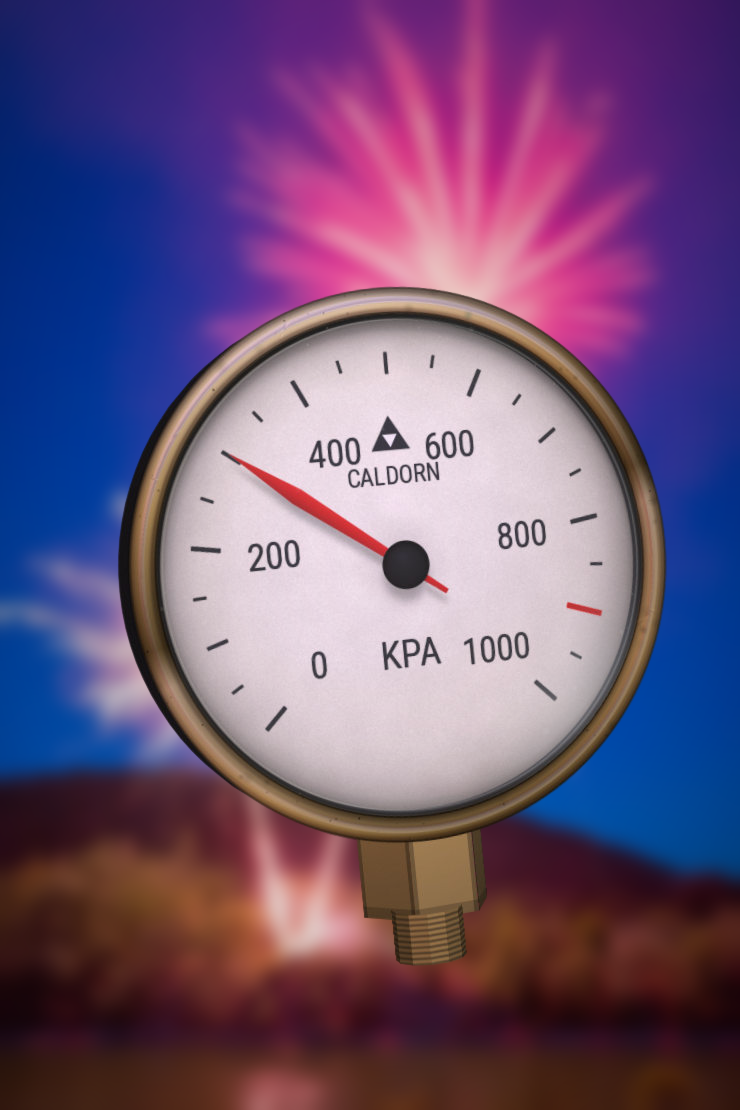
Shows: 300 kPa
